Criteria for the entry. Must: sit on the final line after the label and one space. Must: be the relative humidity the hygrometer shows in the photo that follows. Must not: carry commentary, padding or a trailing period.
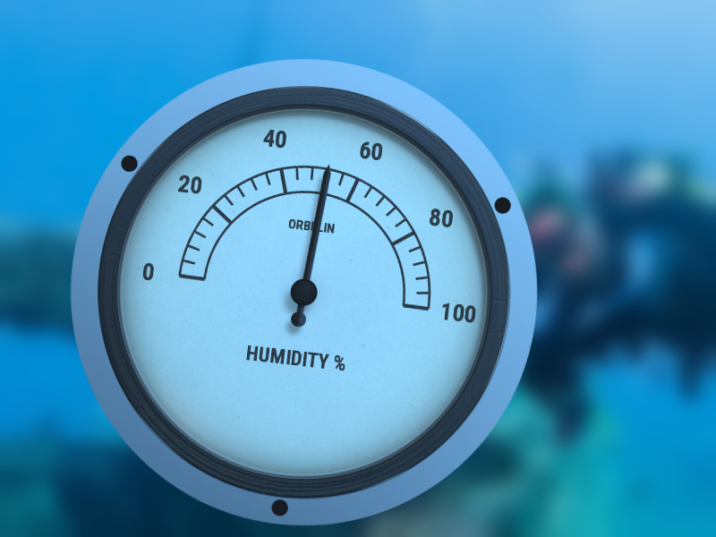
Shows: 52 %
